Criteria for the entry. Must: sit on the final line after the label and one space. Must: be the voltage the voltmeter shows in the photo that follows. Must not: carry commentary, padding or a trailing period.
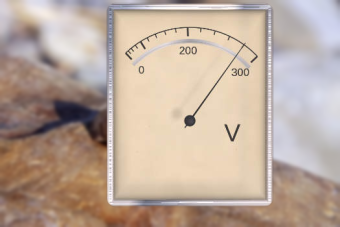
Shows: 280 V
